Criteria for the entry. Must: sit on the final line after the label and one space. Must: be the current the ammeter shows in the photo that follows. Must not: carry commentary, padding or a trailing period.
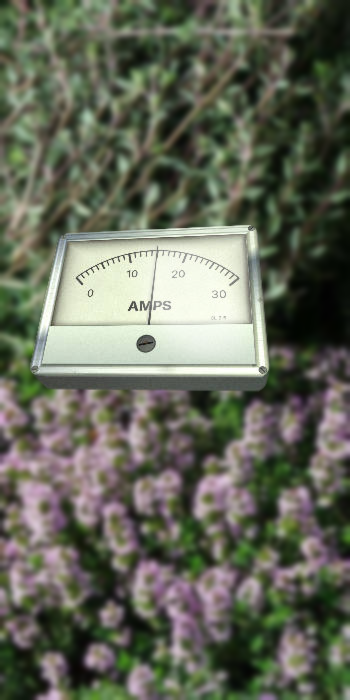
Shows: 15 A
